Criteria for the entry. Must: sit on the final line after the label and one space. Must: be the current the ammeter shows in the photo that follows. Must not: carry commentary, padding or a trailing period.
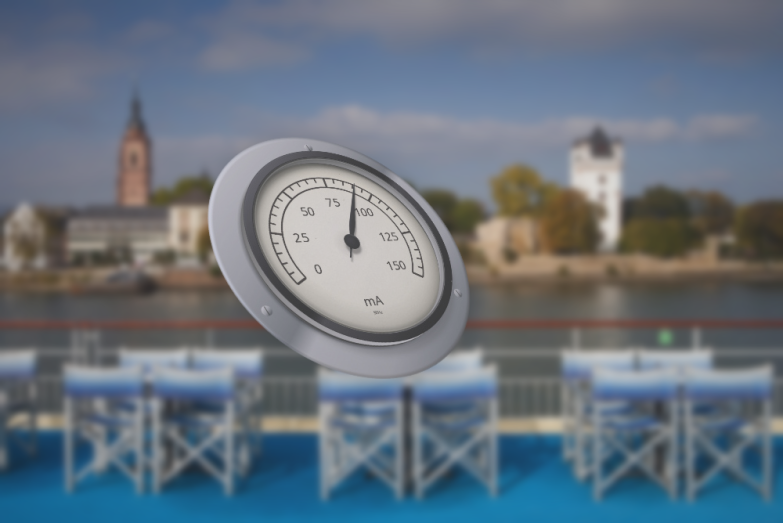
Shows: 90 mA
